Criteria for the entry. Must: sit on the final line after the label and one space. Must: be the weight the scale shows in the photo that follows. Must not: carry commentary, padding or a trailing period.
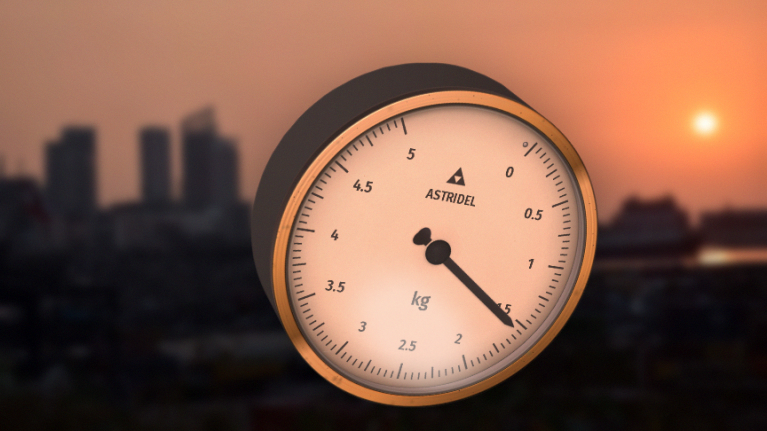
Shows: 1.55 kg
